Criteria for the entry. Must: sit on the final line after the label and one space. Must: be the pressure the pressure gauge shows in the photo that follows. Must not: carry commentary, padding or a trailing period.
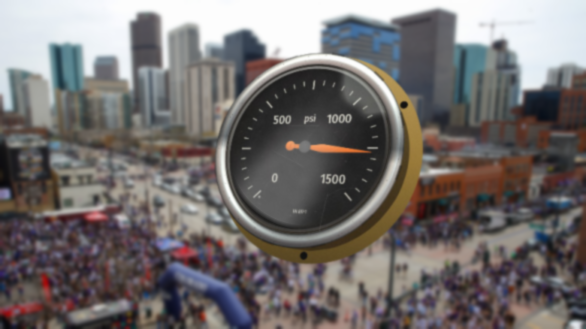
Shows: 1275 psi
